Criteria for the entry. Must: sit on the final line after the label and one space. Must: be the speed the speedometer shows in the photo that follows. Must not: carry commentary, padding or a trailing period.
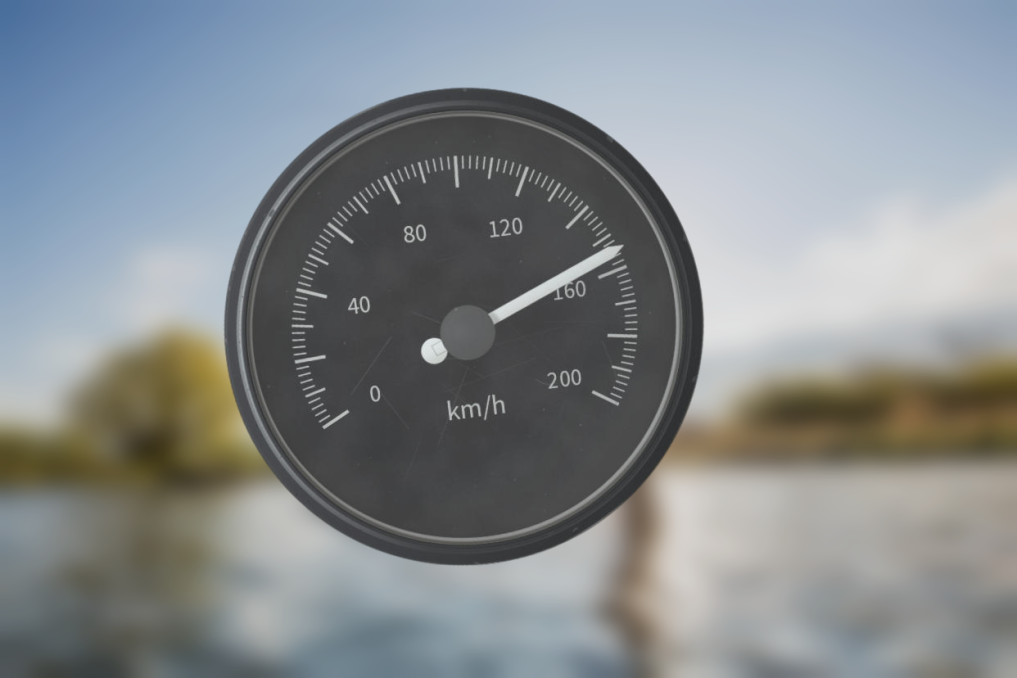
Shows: 154 km/h
